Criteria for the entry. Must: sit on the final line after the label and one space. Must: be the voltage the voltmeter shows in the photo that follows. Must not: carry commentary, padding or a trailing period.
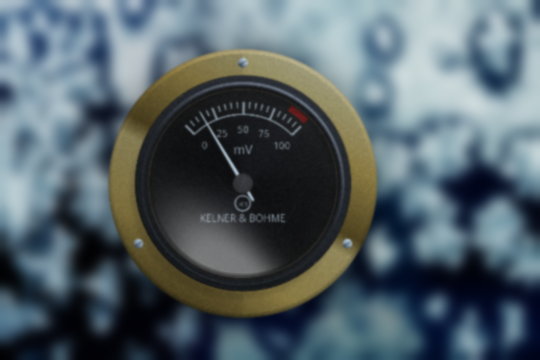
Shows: 15 mV
